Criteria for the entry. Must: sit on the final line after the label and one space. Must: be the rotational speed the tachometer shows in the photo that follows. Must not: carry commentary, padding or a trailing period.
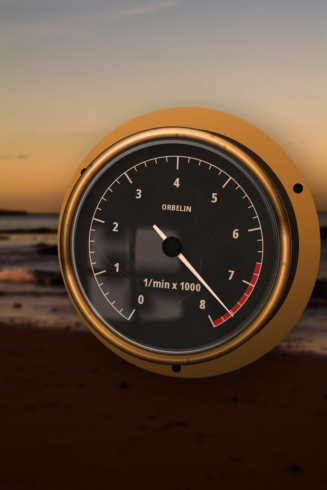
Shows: 7600 rpm
